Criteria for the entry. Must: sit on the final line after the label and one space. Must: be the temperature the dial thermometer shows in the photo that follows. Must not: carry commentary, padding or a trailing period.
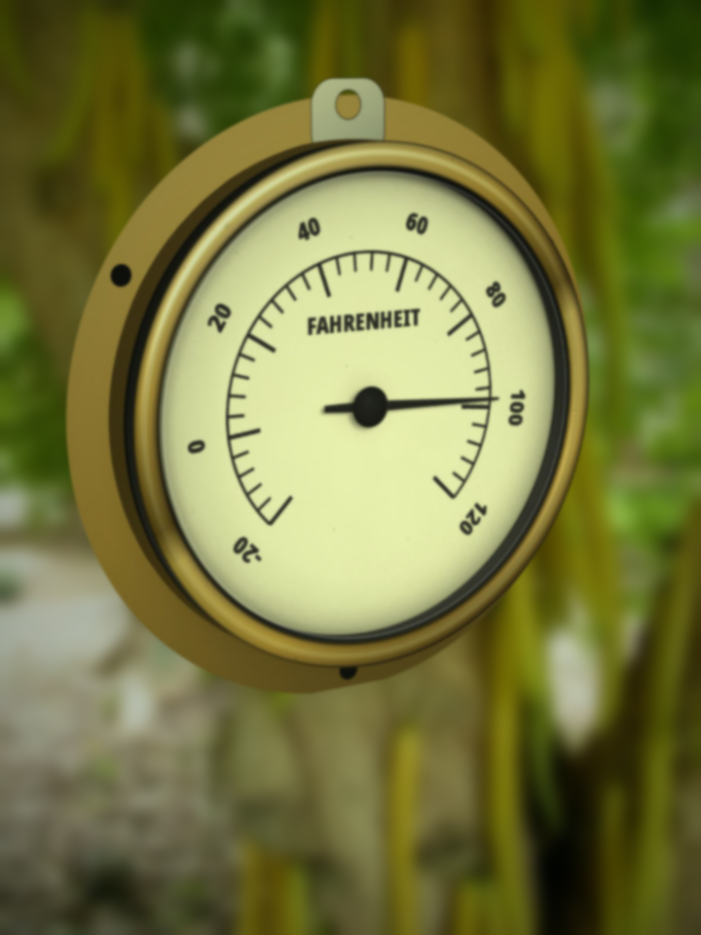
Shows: 98 °F
